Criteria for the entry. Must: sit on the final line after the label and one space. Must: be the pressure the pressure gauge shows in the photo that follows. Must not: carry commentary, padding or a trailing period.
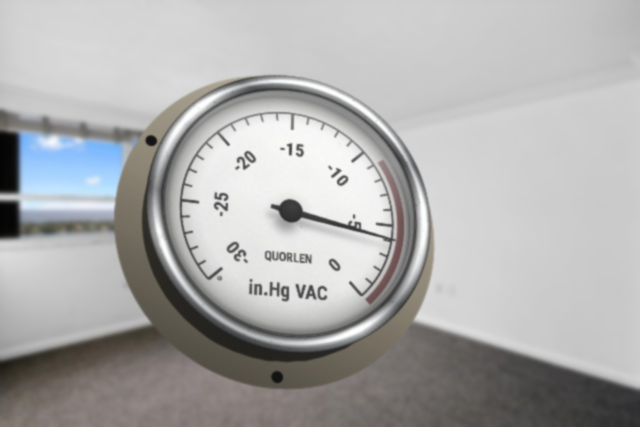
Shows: -4 inHg
